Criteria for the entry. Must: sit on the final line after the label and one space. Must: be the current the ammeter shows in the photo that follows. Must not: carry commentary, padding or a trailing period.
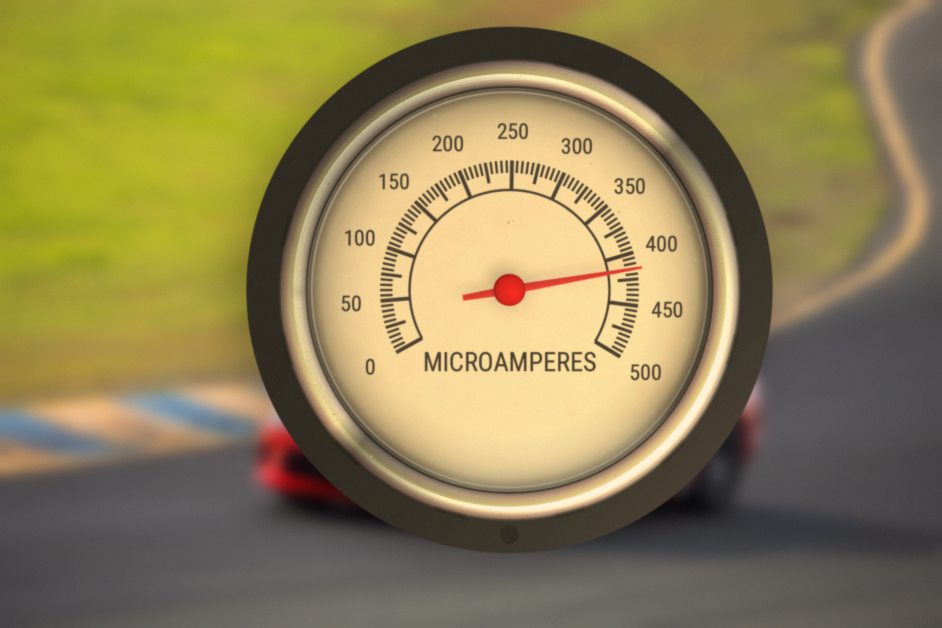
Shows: 415 µA
